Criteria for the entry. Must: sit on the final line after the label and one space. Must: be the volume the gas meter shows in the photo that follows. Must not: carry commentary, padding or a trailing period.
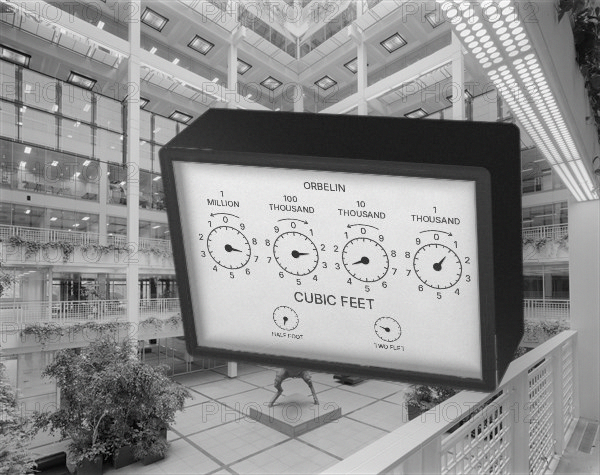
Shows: 723100 ft³
